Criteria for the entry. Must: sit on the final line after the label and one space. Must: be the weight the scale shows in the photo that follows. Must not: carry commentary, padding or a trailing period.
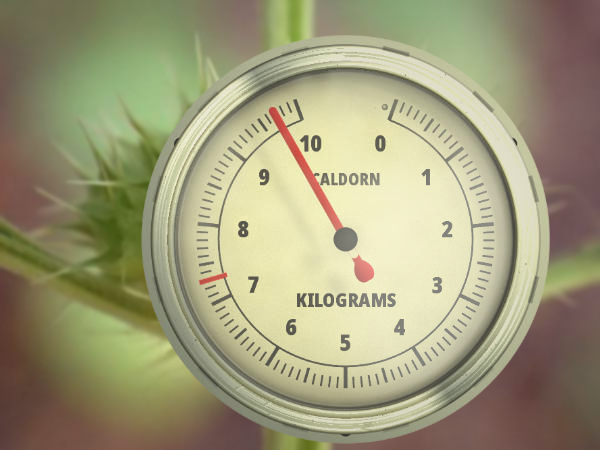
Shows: 9.7 kg
